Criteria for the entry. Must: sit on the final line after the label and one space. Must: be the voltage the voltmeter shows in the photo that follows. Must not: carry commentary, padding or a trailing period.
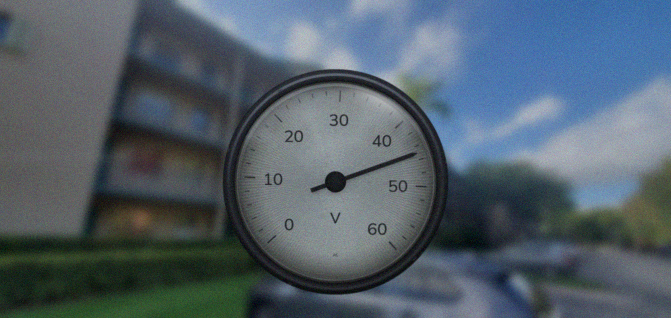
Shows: 45 V
